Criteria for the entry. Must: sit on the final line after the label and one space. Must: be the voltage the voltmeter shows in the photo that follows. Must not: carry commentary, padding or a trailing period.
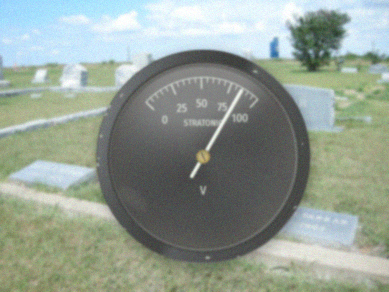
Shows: 85 V
